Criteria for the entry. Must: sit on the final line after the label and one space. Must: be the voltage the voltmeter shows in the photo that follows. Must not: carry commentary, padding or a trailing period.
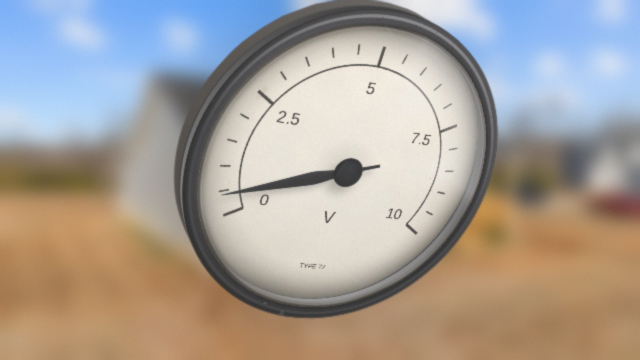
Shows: 0.5 V
